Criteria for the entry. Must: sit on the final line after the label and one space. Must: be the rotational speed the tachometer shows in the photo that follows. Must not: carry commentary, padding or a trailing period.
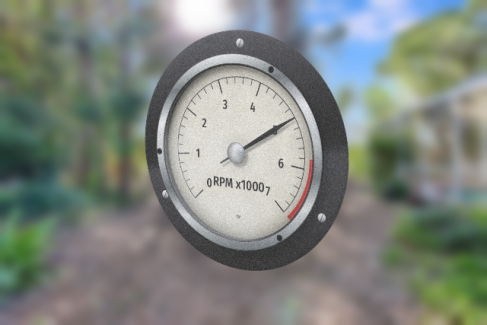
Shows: 5000 rpm
